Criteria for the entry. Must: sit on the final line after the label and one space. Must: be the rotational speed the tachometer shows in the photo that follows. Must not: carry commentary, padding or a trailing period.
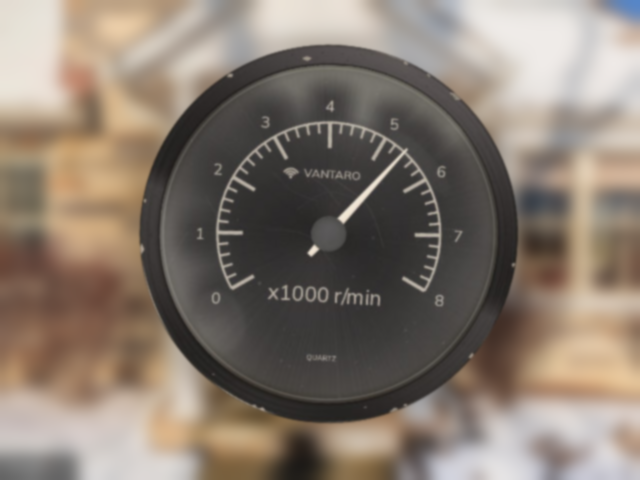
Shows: 5400 rpm
